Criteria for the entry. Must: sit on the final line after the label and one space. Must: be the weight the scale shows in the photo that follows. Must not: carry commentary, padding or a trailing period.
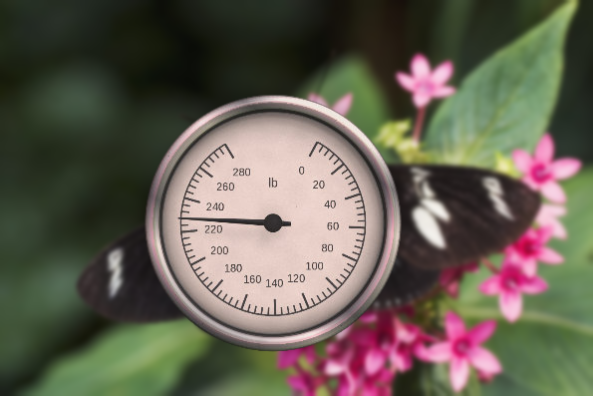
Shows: 228 lb
